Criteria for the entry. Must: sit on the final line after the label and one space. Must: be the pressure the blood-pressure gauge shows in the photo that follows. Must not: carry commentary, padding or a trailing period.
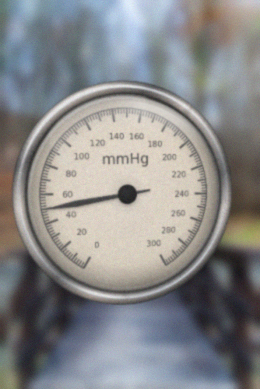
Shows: 50 mmHg
